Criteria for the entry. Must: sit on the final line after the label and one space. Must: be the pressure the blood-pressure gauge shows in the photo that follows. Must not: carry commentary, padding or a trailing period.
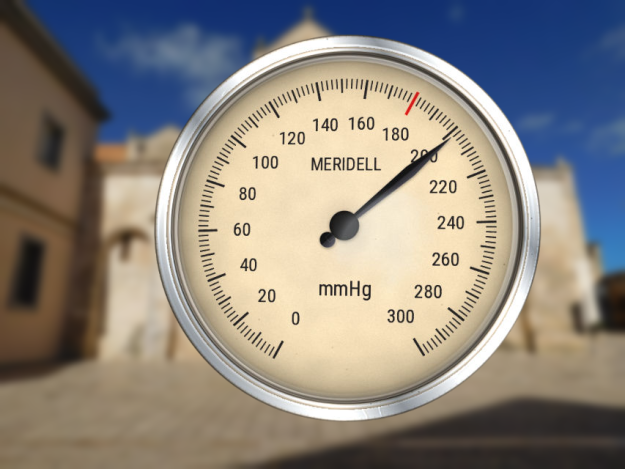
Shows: 202 mmHg
